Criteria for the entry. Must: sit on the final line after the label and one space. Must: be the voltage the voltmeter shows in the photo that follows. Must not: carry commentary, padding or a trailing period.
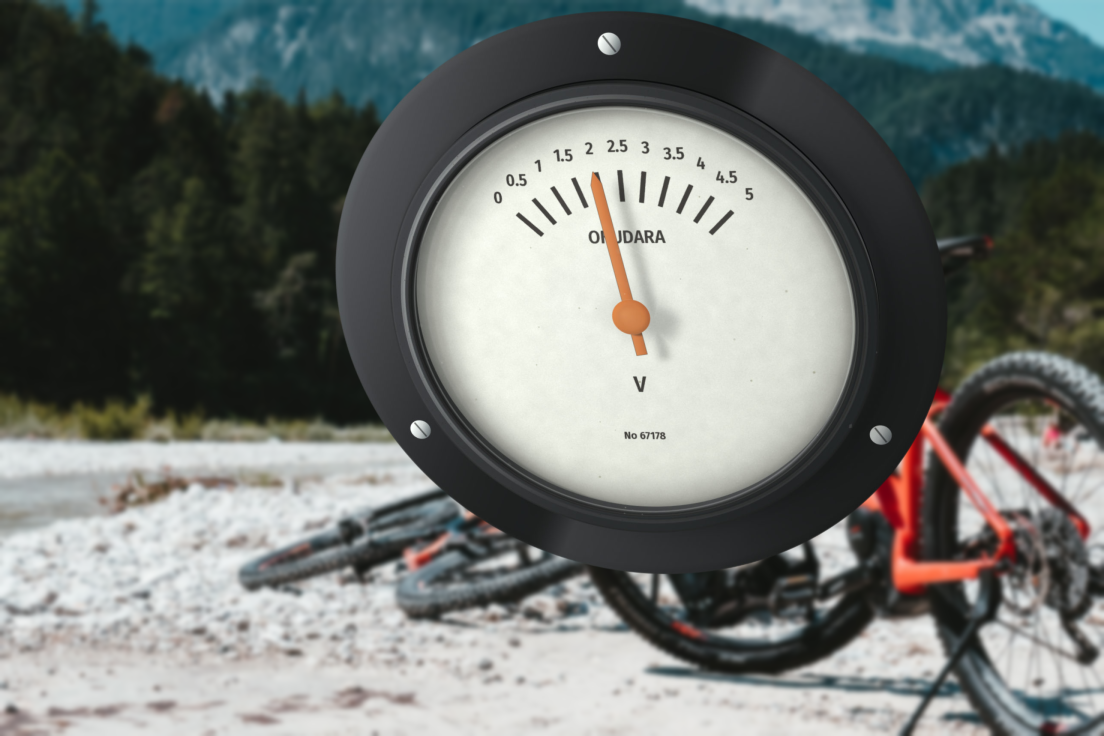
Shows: 2 V
